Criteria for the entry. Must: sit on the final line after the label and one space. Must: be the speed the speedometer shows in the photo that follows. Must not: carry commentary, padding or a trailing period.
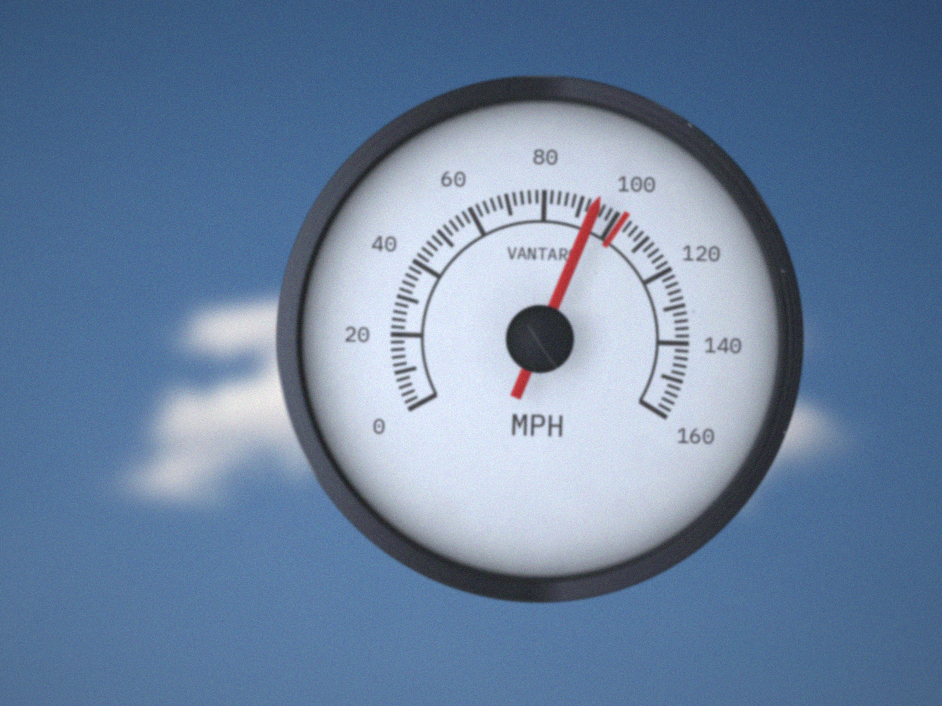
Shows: 94 mph
